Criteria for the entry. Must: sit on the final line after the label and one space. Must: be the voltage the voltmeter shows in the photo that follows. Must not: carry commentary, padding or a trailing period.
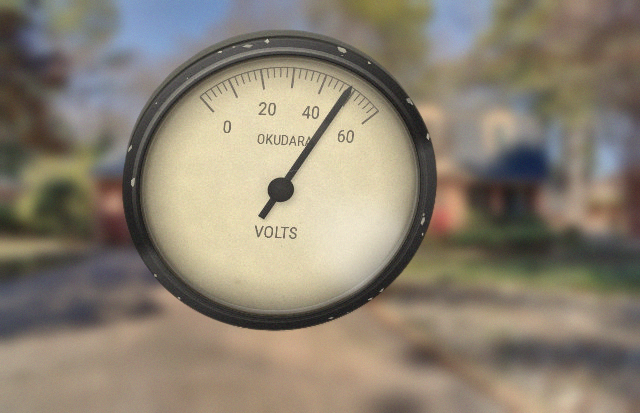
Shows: 48 V
